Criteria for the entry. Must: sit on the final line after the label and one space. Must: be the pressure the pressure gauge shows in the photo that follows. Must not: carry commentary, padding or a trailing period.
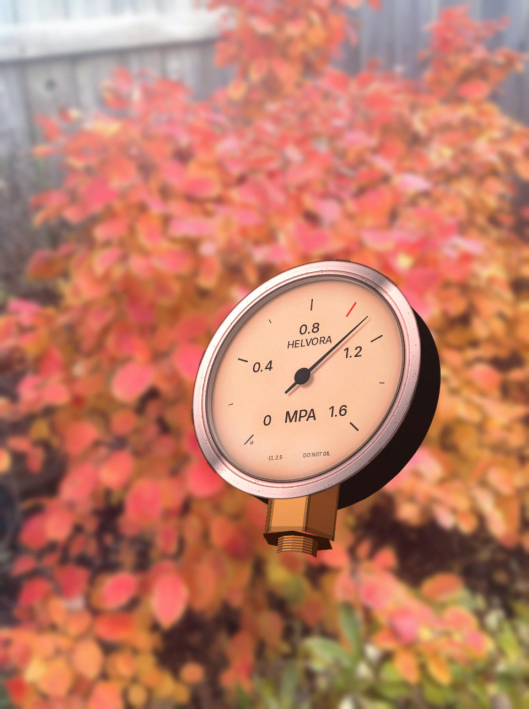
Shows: 1.1 MPa
